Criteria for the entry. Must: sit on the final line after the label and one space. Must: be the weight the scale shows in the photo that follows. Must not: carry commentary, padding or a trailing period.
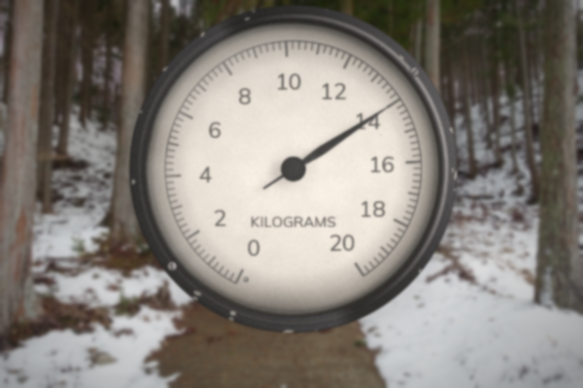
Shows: 14 kg
